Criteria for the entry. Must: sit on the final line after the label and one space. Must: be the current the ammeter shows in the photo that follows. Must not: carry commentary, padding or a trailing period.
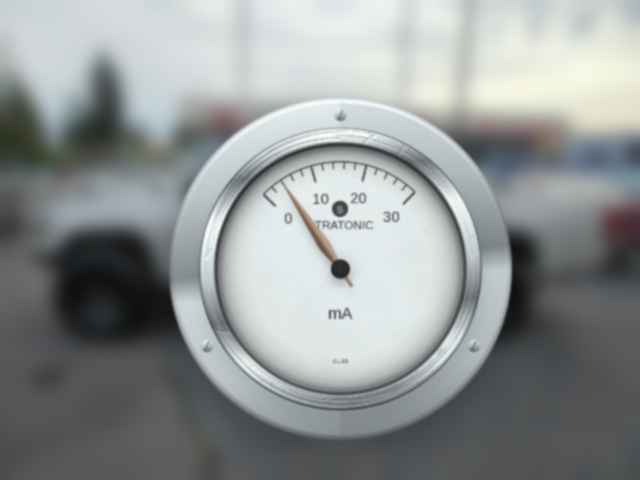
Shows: 4 mA
